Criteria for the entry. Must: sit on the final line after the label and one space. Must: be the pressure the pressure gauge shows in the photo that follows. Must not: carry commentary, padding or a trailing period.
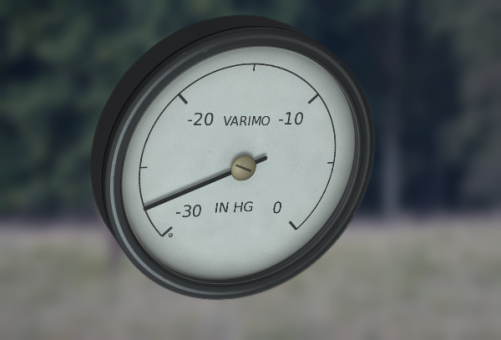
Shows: -27.5 inHg
